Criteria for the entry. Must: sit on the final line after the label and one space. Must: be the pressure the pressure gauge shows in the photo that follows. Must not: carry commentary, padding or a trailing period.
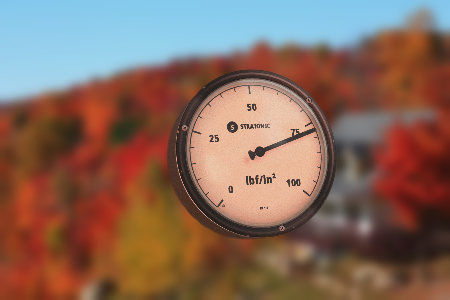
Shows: 77.5 psi
